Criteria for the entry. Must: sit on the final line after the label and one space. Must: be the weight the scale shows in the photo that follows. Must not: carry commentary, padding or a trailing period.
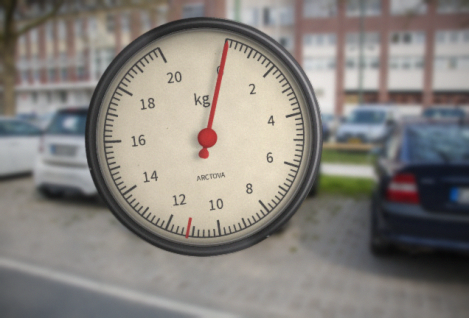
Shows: 0 kg
